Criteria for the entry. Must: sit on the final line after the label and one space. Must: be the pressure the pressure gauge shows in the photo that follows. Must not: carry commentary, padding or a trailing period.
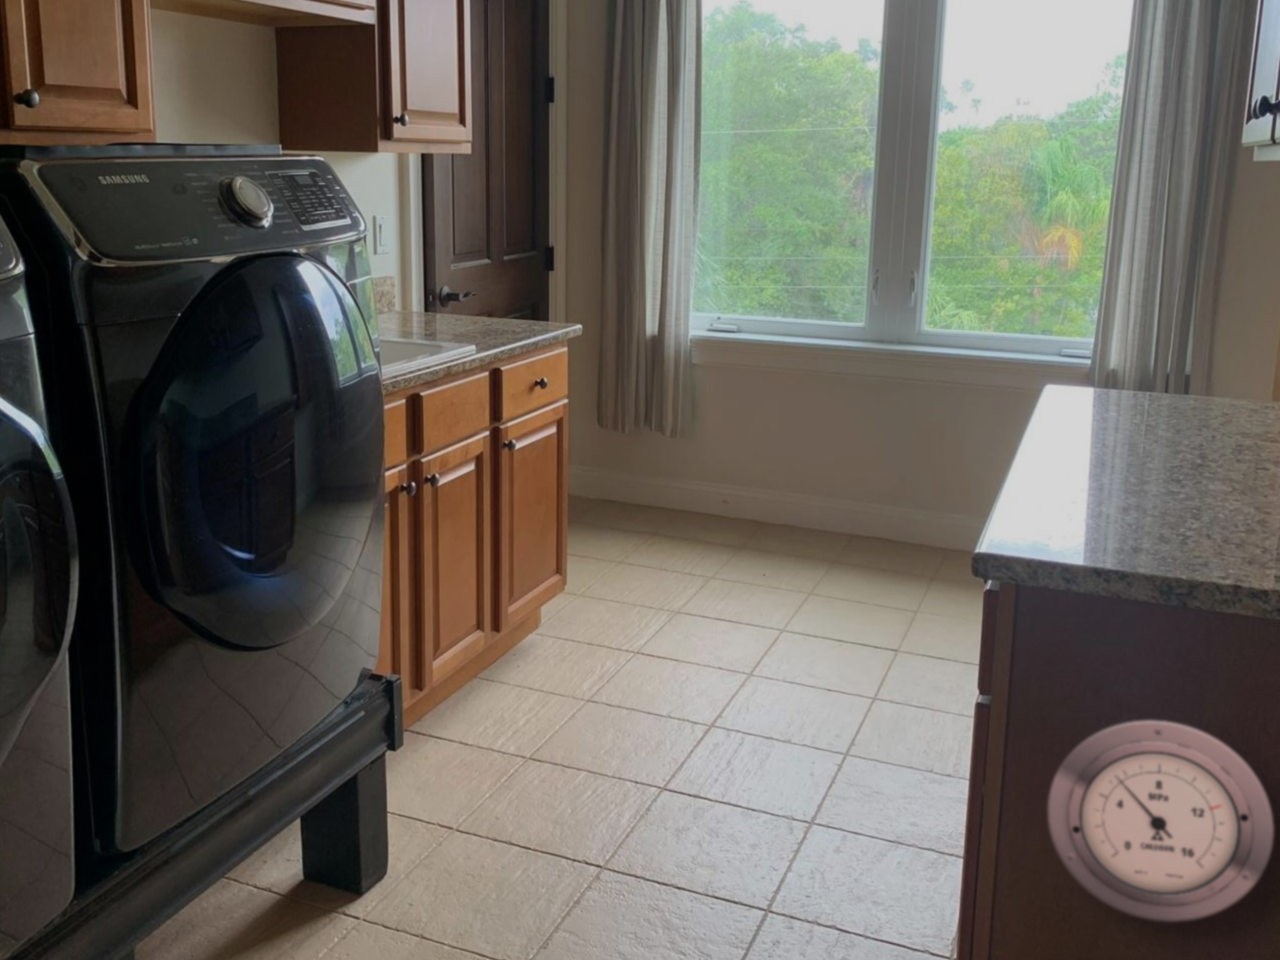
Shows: 5.5 MPa
